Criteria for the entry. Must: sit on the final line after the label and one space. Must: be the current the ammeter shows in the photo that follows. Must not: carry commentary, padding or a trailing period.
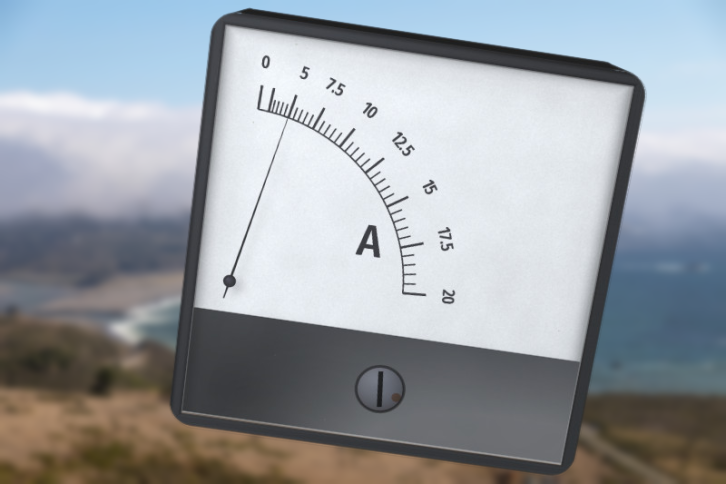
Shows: 5 A
